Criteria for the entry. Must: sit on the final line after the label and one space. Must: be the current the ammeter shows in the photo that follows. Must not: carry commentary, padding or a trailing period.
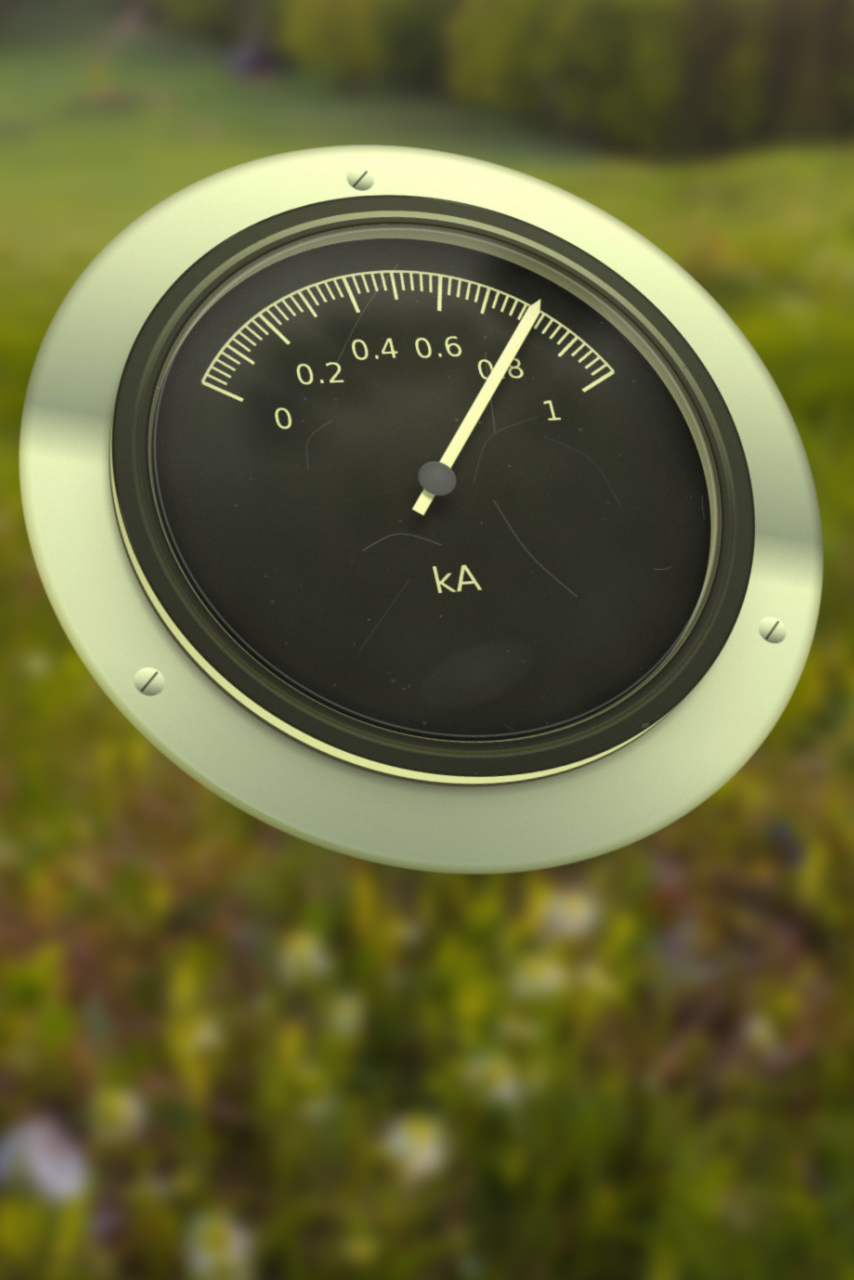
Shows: 0.8 kA
